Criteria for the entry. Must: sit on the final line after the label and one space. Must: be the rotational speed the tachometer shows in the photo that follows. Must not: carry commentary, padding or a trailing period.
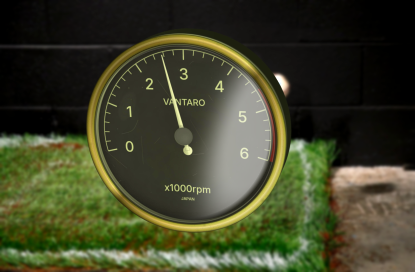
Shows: 2600 rpm
